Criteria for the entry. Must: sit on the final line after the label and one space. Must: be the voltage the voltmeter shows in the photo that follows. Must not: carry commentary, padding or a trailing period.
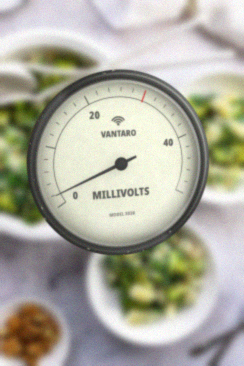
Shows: 2 mV
